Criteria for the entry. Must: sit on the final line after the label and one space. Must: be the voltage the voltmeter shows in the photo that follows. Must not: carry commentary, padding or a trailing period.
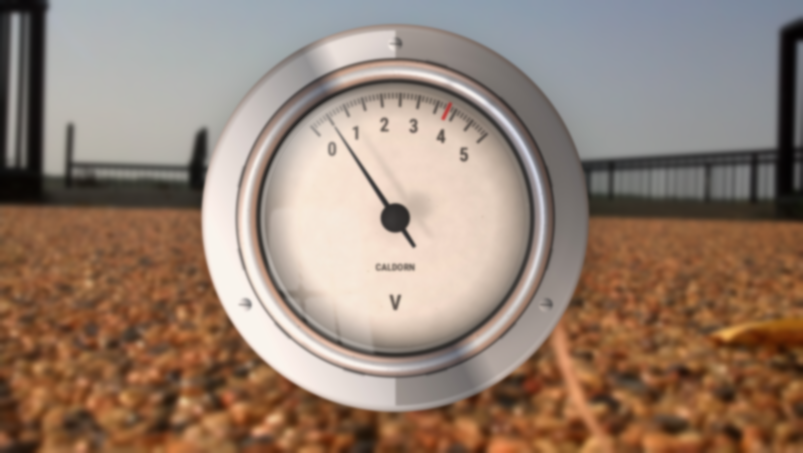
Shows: 0.5 V
